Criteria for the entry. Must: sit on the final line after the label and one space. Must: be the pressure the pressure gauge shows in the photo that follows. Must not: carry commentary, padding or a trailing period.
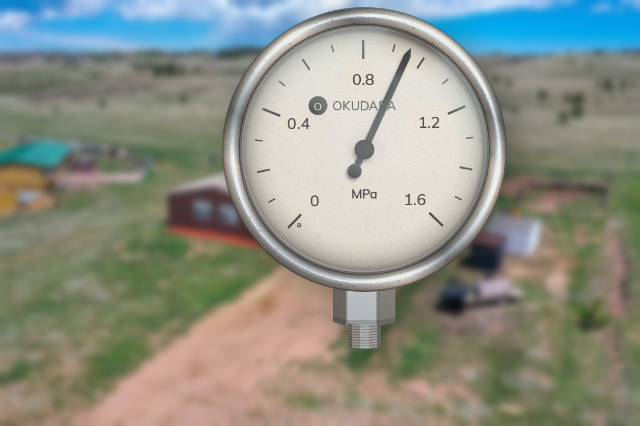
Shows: 0.95 MPa
